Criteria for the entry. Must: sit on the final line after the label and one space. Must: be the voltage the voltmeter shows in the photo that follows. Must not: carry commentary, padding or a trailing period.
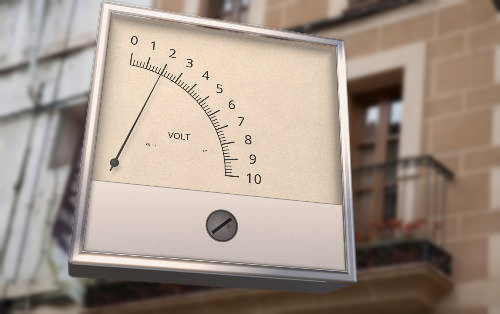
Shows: 2 V
